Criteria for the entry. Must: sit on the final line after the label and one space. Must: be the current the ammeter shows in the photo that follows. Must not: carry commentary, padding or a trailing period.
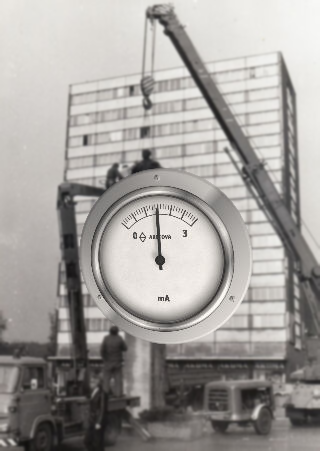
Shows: 1.5 mA
